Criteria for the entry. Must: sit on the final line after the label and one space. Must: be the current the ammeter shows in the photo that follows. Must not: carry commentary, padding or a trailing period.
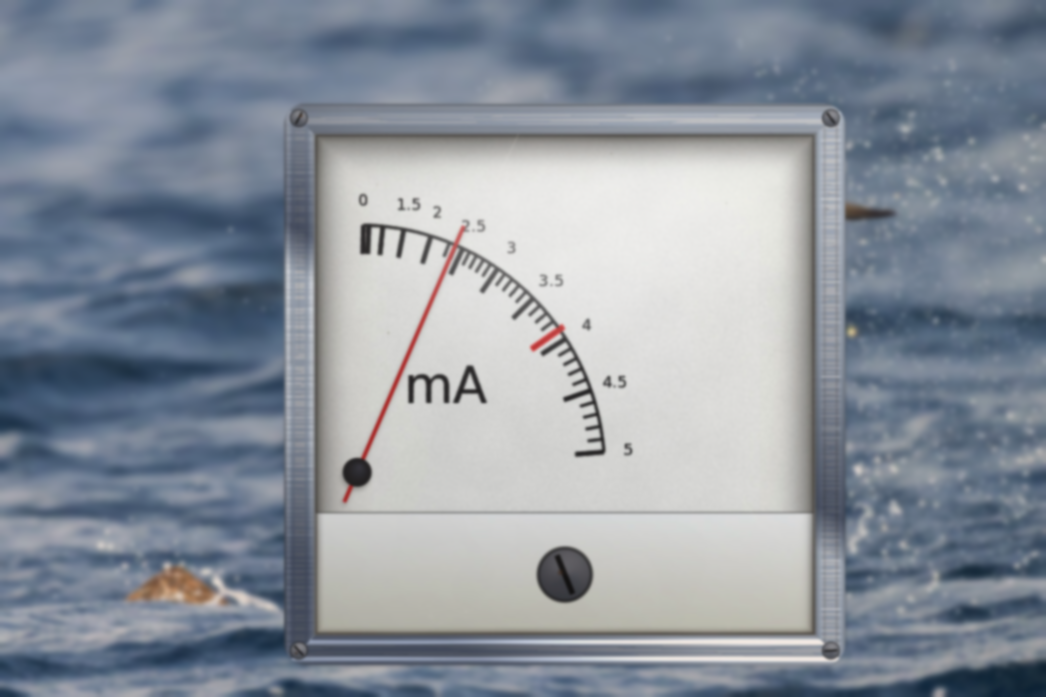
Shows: 2.4 mA
